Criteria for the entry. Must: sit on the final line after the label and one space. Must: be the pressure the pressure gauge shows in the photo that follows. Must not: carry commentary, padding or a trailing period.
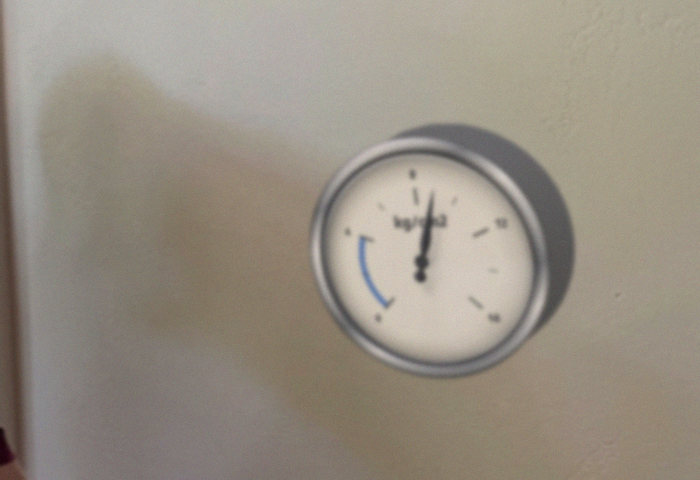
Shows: 9 kg/cm²
